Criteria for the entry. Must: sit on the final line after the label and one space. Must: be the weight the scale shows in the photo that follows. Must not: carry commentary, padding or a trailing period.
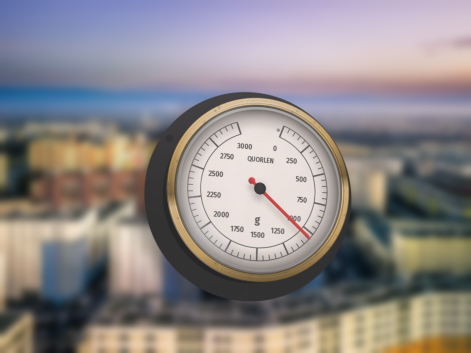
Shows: 1050 g
